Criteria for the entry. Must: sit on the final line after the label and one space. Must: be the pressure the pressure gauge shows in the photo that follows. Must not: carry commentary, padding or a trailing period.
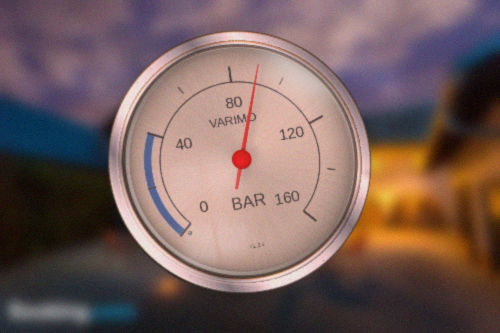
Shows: 90 bar
